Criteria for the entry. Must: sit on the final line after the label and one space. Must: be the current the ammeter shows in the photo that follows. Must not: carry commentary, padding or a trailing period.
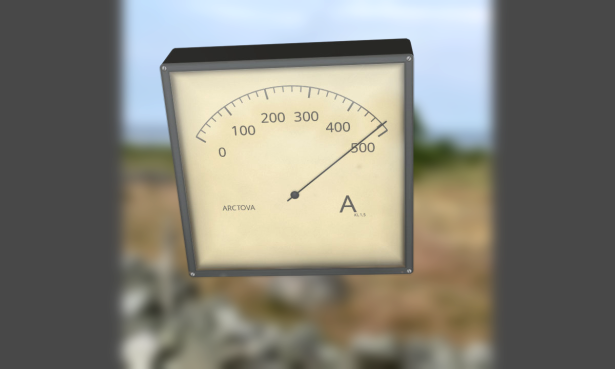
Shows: 480 A
